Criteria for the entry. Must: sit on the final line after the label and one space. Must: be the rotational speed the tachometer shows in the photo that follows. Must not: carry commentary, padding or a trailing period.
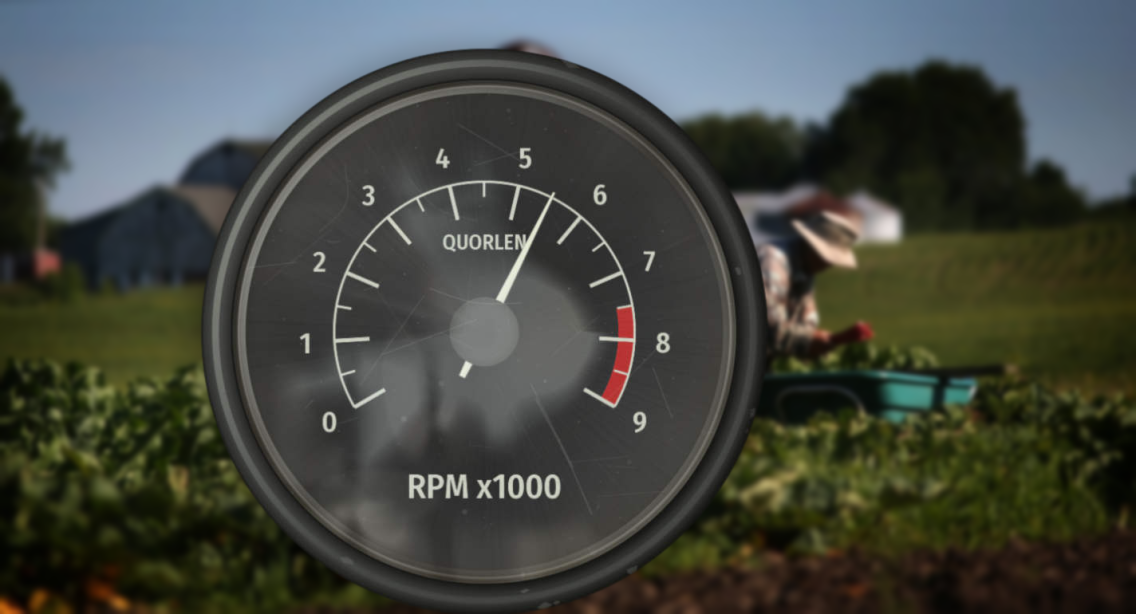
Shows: 5500 rpm
